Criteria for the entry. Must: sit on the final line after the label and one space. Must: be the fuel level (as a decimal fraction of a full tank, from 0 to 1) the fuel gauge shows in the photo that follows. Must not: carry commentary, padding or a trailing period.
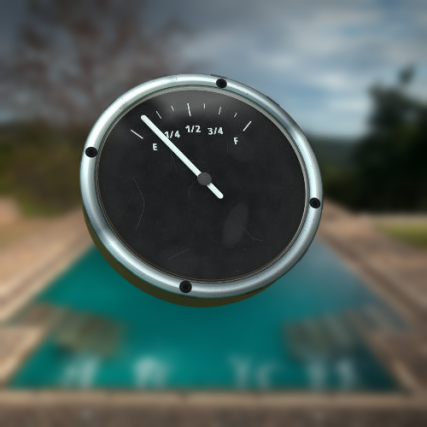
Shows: 0.125
